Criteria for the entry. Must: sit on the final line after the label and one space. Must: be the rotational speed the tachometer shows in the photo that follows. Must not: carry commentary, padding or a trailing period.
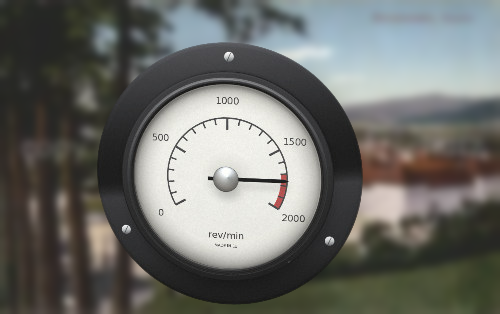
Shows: 1750 rpm
